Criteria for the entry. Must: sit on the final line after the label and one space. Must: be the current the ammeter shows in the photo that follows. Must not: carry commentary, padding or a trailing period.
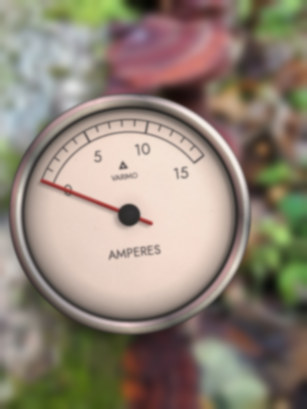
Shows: 0 A
